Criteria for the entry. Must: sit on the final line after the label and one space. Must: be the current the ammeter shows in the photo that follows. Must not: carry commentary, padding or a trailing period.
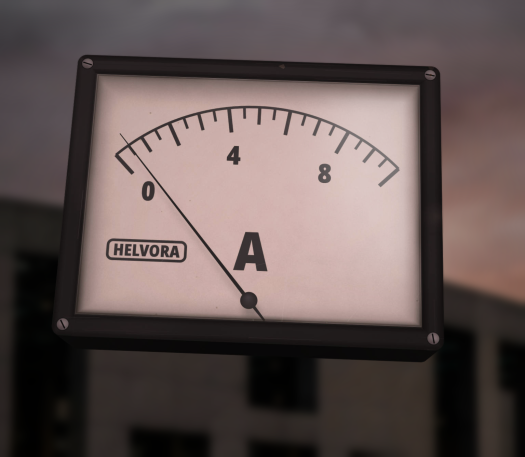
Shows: 0.5 A
